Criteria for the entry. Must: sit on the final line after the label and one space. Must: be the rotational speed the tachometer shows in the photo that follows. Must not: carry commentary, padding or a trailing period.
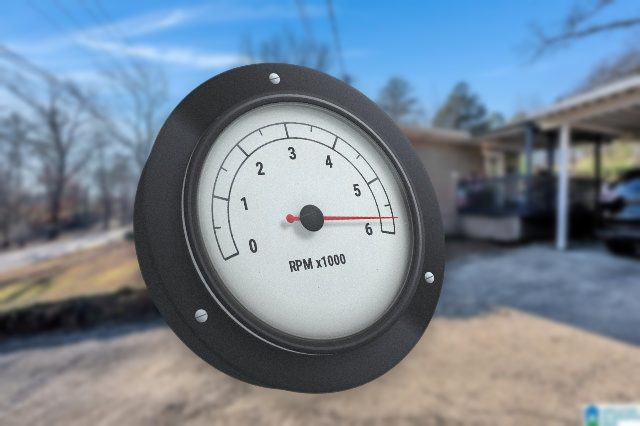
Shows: 5750 rpm
